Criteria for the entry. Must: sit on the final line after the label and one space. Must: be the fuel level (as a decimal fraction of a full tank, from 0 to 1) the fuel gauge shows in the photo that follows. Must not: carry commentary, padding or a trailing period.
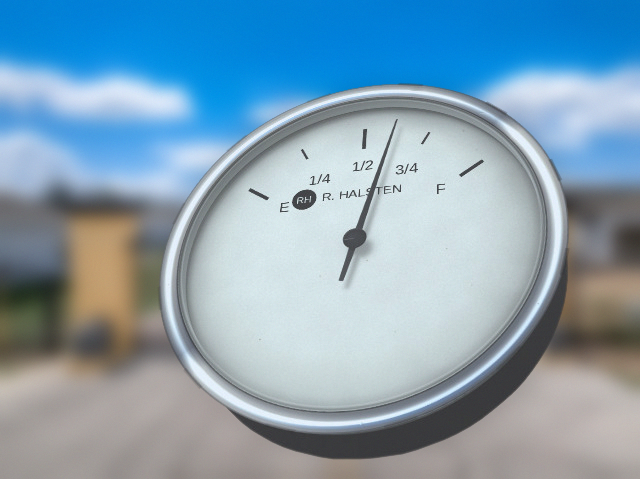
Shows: 0.625
